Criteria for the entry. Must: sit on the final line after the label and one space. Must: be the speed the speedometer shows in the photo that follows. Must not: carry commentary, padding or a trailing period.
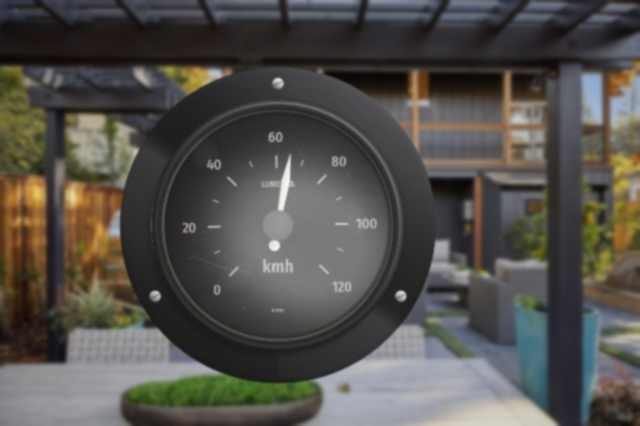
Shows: 65 km/h
